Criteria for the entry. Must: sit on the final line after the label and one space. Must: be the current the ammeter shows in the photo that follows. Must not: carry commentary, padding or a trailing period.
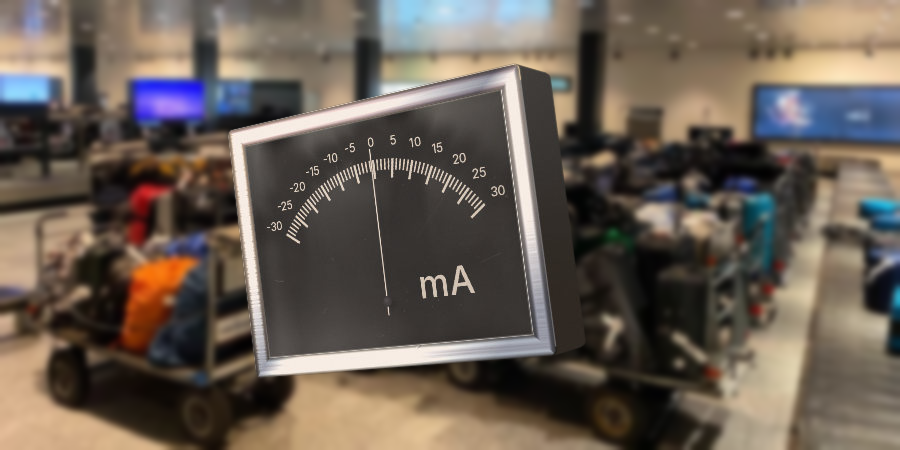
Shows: 0 mA
